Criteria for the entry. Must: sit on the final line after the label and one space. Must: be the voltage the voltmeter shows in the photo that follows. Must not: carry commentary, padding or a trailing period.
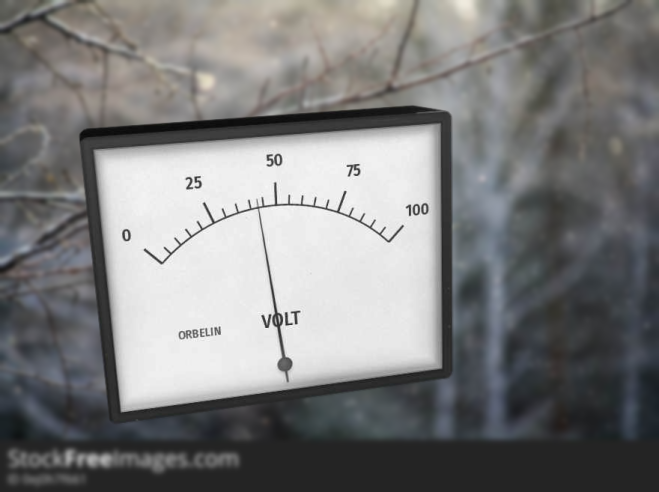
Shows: 42.5 V
